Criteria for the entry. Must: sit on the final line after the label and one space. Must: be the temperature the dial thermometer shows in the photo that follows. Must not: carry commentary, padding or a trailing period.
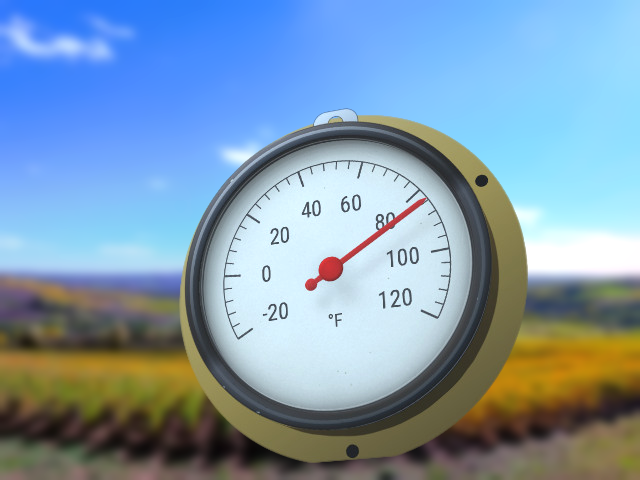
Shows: 84 °F
